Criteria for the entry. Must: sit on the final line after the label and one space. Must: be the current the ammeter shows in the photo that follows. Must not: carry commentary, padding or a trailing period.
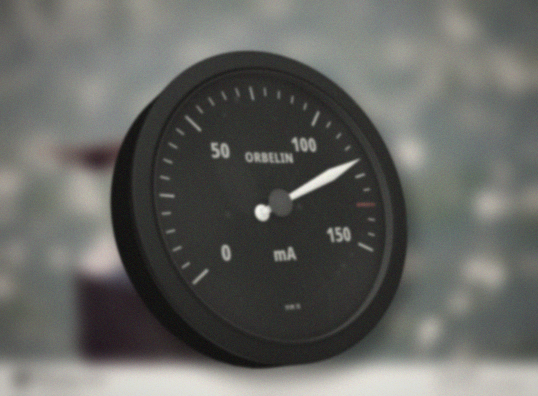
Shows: 120 mA
